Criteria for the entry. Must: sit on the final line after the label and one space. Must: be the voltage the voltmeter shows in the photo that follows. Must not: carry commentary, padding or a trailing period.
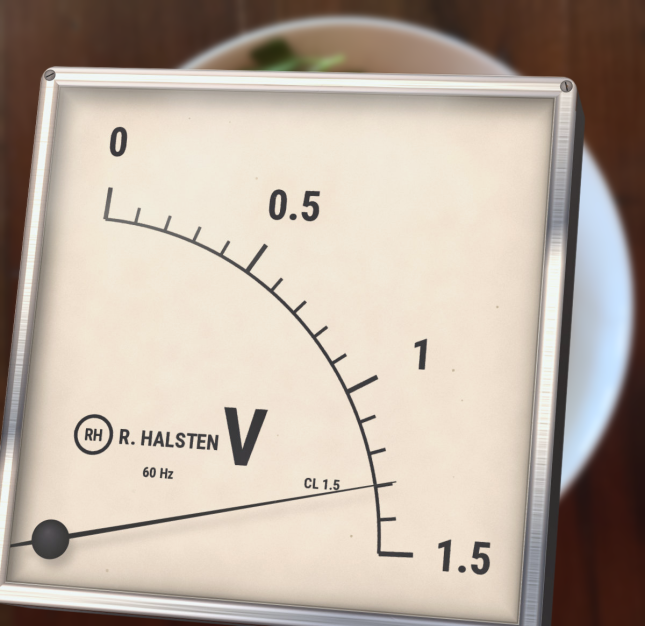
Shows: 1.3 V
